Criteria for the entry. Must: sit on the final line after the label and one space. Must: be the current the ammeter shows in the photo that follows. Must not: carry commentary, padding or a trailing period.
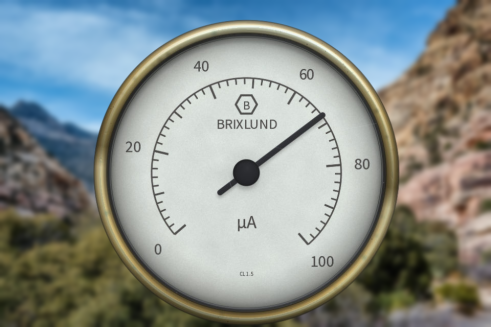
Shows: 68 µA
